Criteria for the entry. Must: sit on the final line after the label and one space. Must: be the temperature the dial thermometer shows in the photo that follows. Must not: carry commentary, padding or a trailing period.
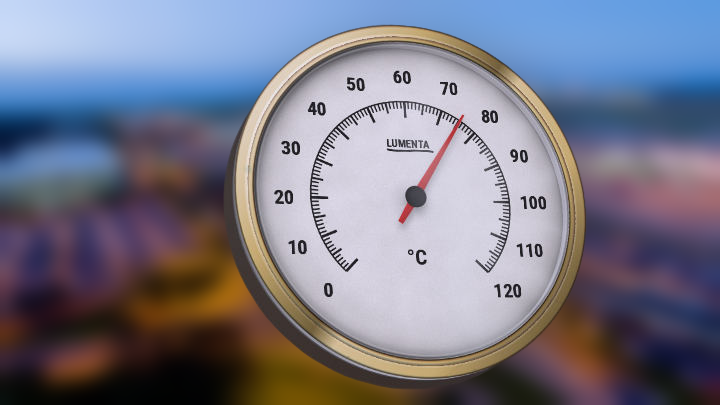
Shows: 75 °C
